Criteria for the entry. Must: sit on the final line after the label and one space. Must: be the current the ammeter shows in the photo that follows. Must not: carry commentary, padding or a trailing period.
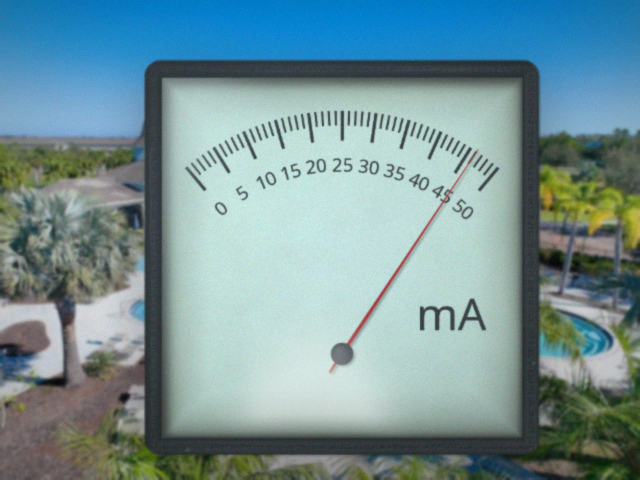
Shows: 46 mA
